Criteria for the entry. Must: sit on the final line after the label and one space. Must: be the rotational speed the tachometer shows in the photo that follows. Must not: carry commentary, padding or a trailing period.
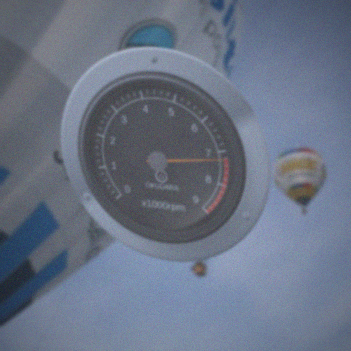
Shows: 7200 rpm
